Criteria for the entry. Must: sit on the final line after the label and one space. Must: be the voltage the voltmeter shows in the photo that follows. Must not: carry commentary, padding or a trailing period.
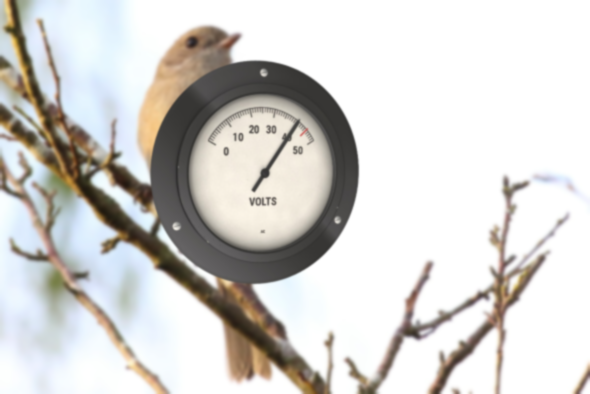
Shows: 40 V
